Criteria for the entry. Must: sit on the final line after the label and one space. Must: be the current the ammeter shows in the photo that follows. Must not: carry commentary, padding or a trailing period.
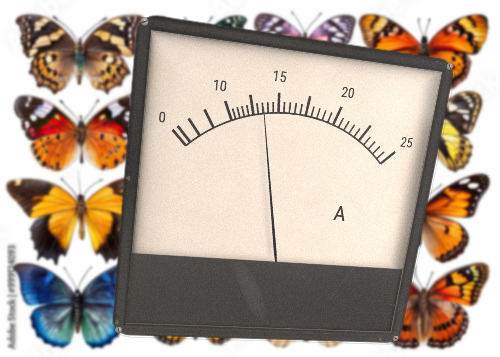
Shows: 13.5 A
